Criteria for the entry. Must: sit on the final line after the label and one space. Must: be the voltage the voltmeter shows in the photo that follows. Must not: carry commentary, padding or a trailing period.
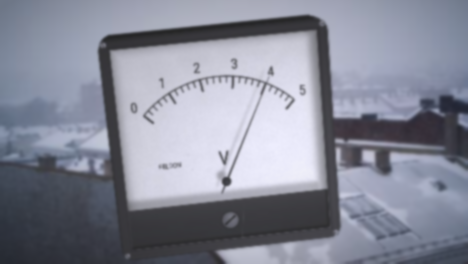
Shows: 4 V
